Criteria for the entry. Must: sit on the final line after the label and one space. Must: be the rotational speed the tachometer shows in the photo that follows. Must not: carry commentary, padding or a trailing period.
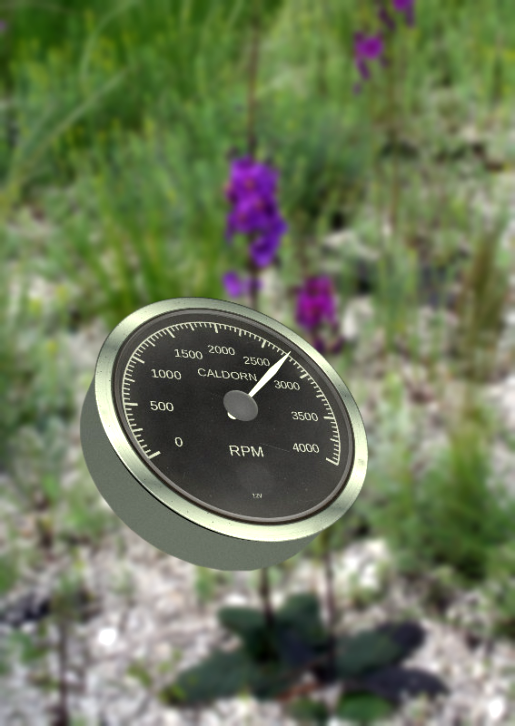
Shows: 2750 rpm
